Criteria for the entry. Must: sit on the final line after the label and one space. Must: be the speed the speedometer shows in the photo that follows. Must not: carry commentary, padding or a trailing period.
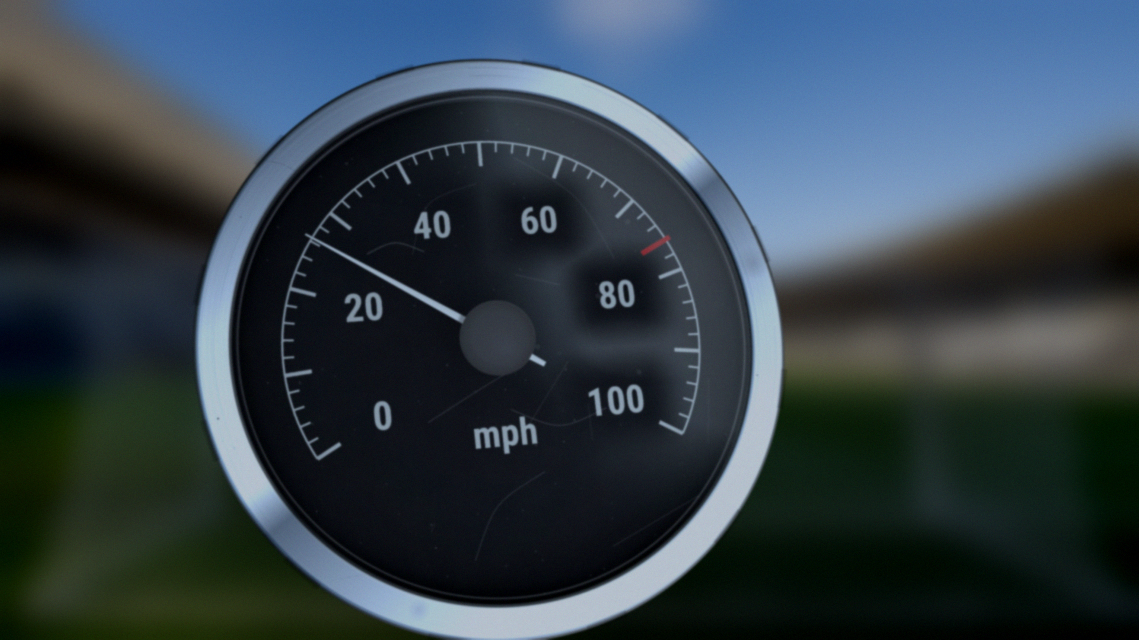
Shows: 26 mph
